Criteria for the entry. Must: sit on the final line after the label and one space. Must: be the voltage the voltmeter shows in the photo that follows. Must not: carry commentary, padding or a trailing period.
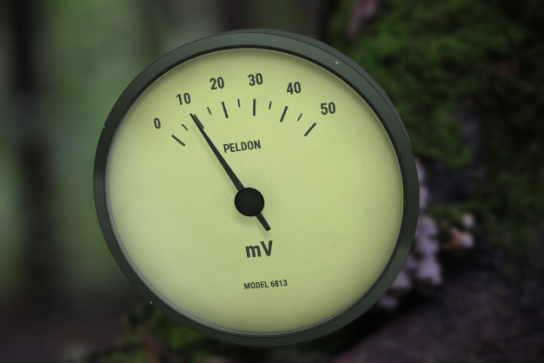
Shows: 10 mV
